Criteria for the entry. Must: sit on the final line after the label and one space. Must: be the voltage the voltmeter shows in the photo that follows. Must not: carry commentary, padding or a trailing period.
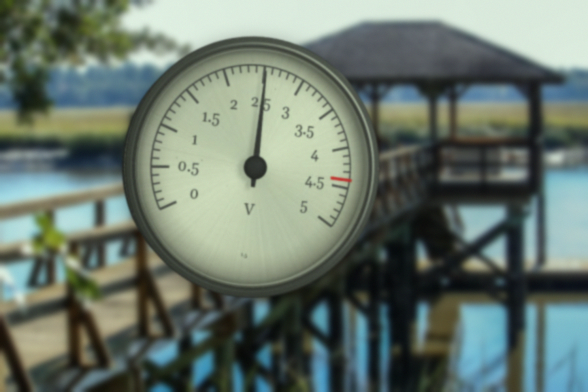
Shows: 2.5 V
